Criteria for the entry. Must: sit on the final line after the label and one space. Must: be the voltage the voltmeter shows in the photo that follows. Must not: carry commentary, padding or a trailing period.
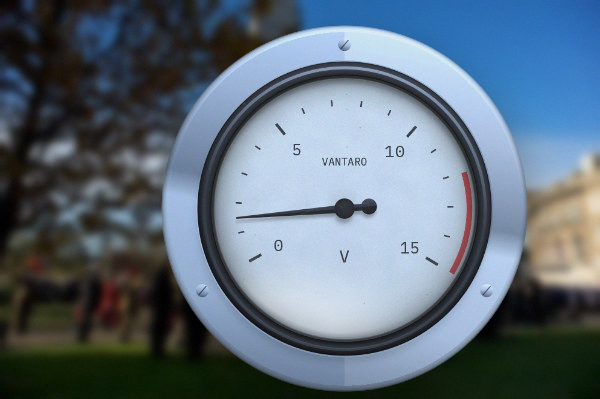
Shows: 1.5 V
